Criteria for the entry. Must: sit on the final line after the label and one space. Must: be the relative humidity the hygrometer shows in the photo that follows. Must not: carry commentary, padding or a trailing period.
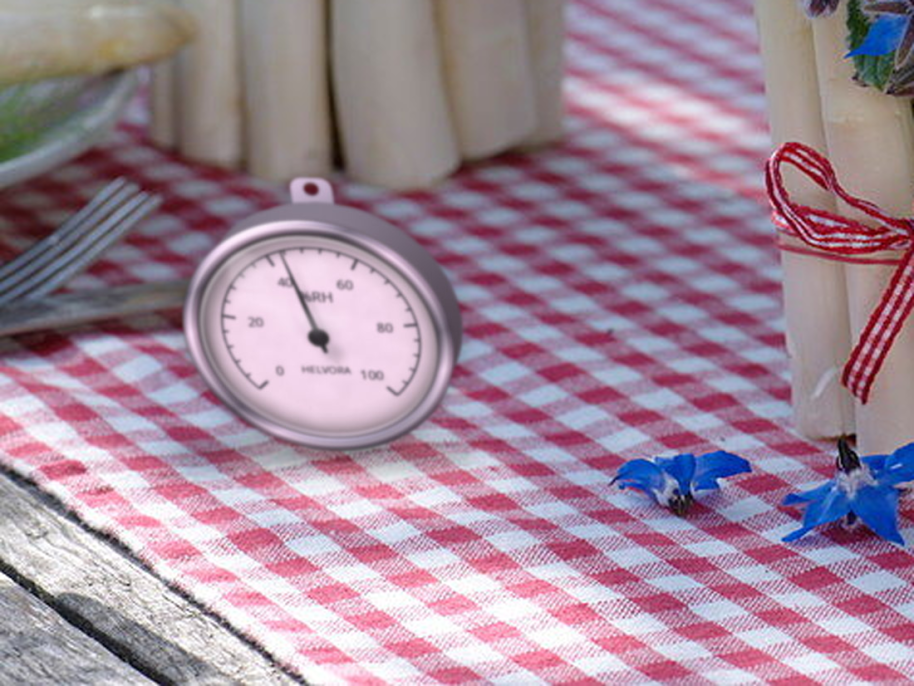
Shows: 44 %
